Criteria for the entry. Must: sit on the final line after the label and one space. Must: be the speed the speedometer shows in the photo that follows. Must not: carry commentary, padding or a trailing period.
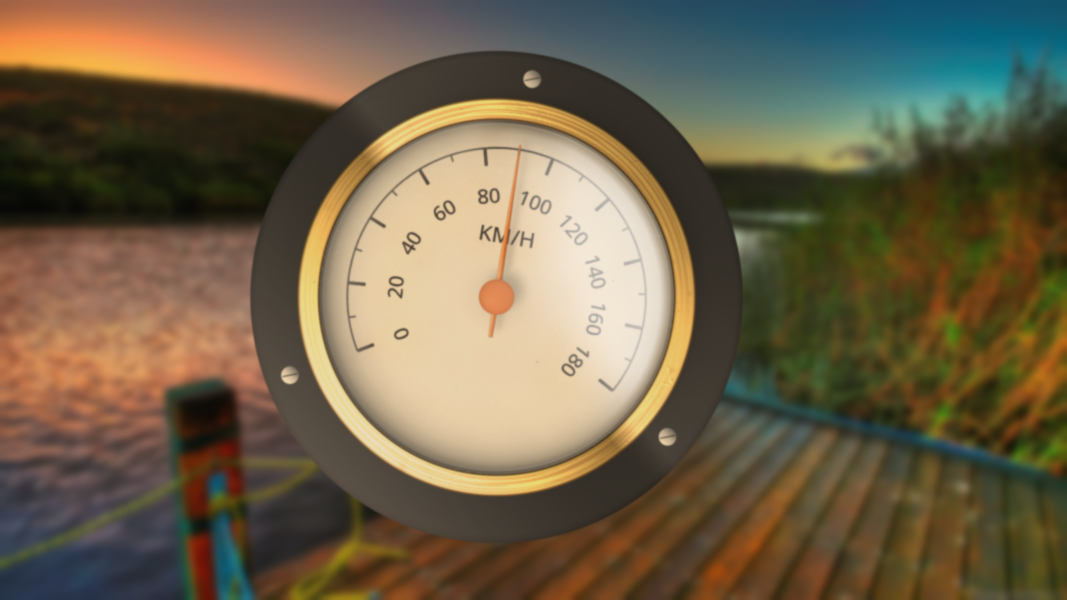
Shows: 90 km/h
